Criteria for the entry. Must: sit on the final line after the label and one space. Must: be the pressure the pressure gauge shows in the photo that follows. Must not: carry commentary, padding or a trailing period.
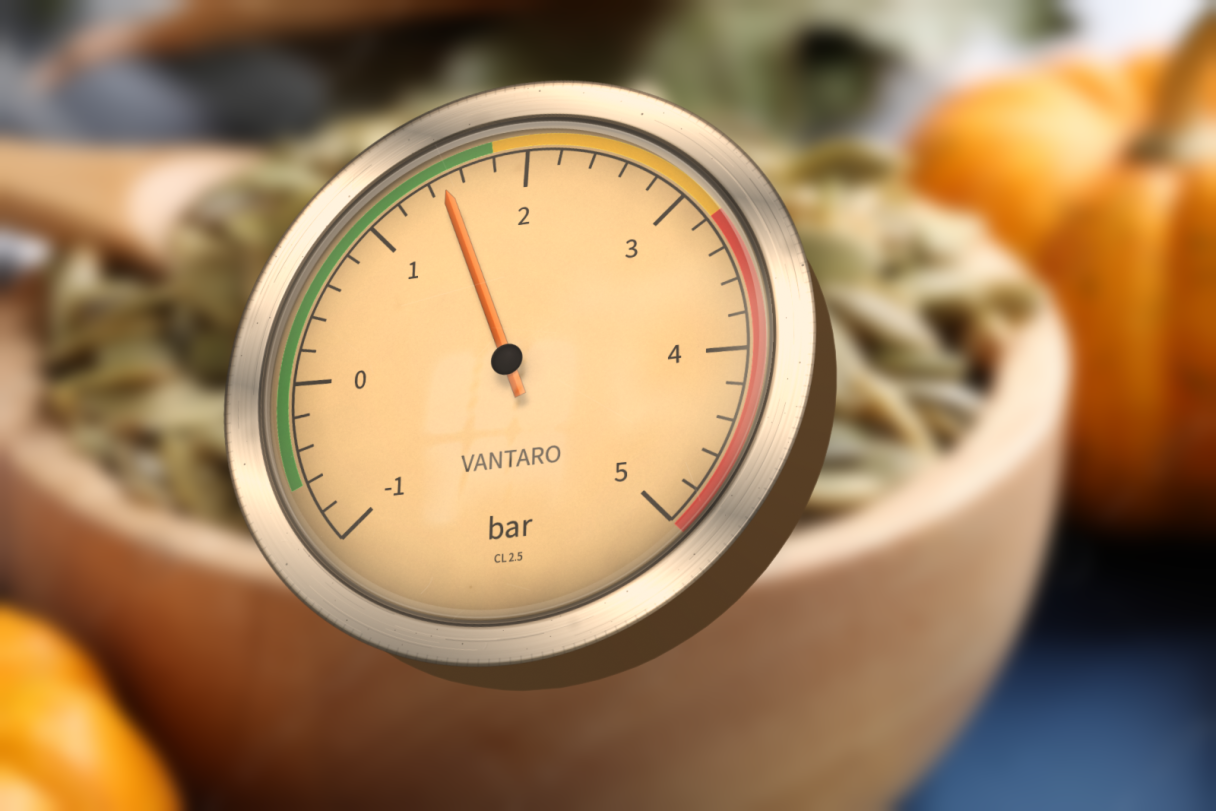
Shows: 1.5 bar
